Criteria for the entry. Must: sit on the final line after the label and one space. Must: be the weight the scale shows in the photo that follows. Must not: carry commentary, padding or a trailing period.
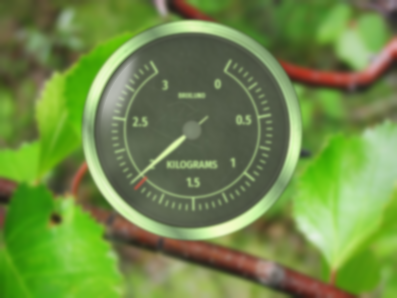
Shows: 2 kg
